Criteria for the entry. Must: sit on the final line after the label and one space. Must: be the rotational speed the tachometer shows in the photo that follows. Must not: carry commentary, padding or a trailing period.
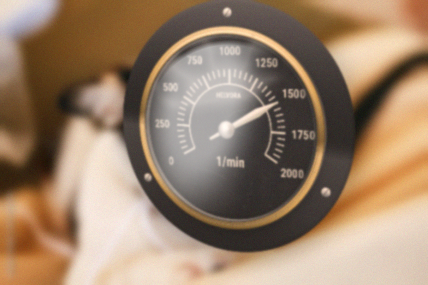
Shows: 1500 rpm
